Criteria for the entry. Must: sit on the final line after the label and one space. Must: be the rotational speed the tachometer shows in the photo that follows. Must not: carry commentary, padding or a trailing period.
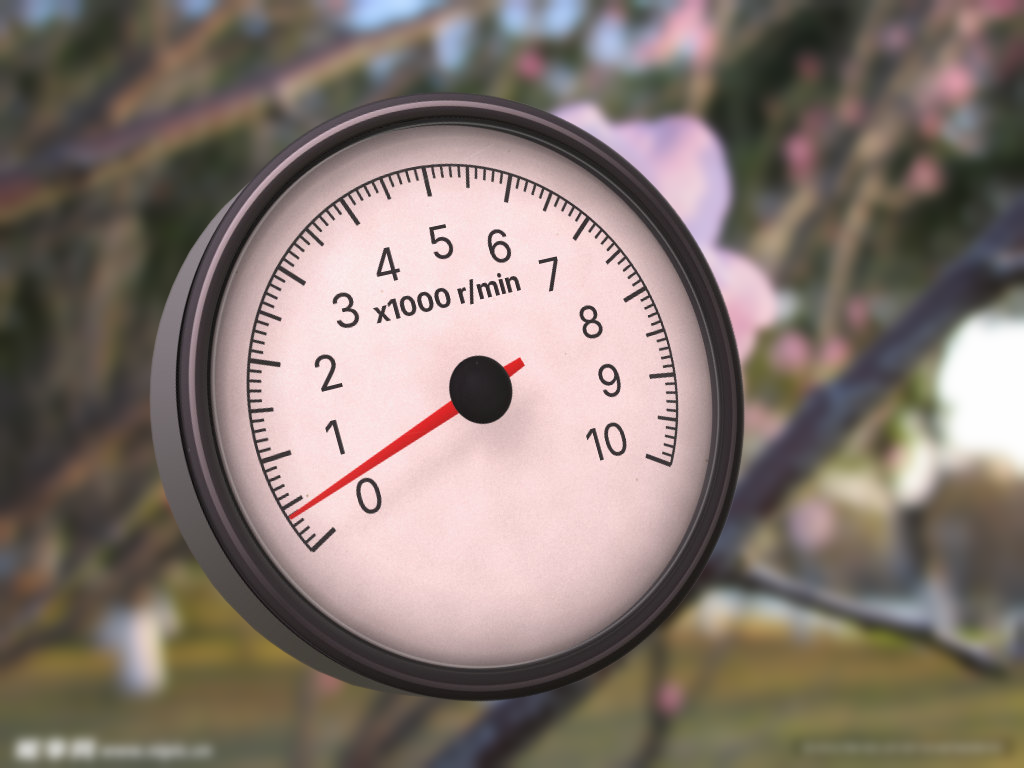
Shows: 400 rpm
